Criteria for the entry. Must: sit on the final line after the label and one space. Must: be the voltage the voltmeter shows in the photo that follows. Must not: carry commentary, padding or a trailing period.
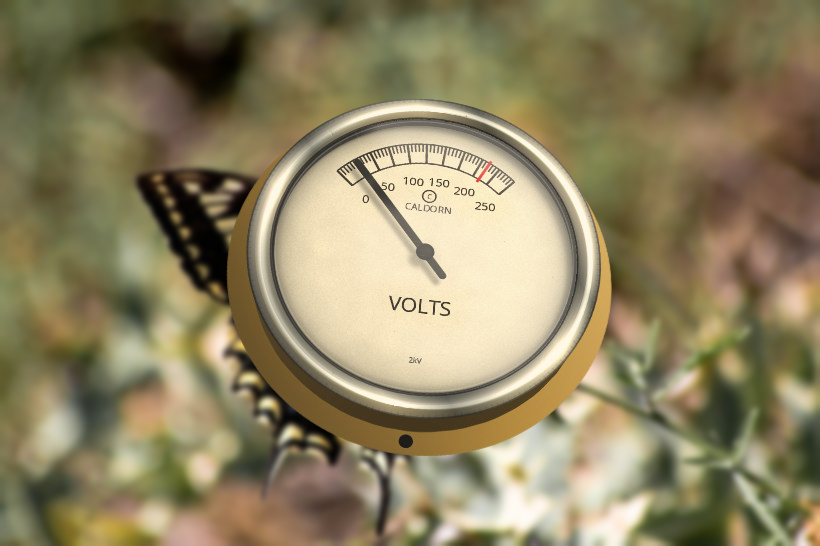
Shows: 25 V
